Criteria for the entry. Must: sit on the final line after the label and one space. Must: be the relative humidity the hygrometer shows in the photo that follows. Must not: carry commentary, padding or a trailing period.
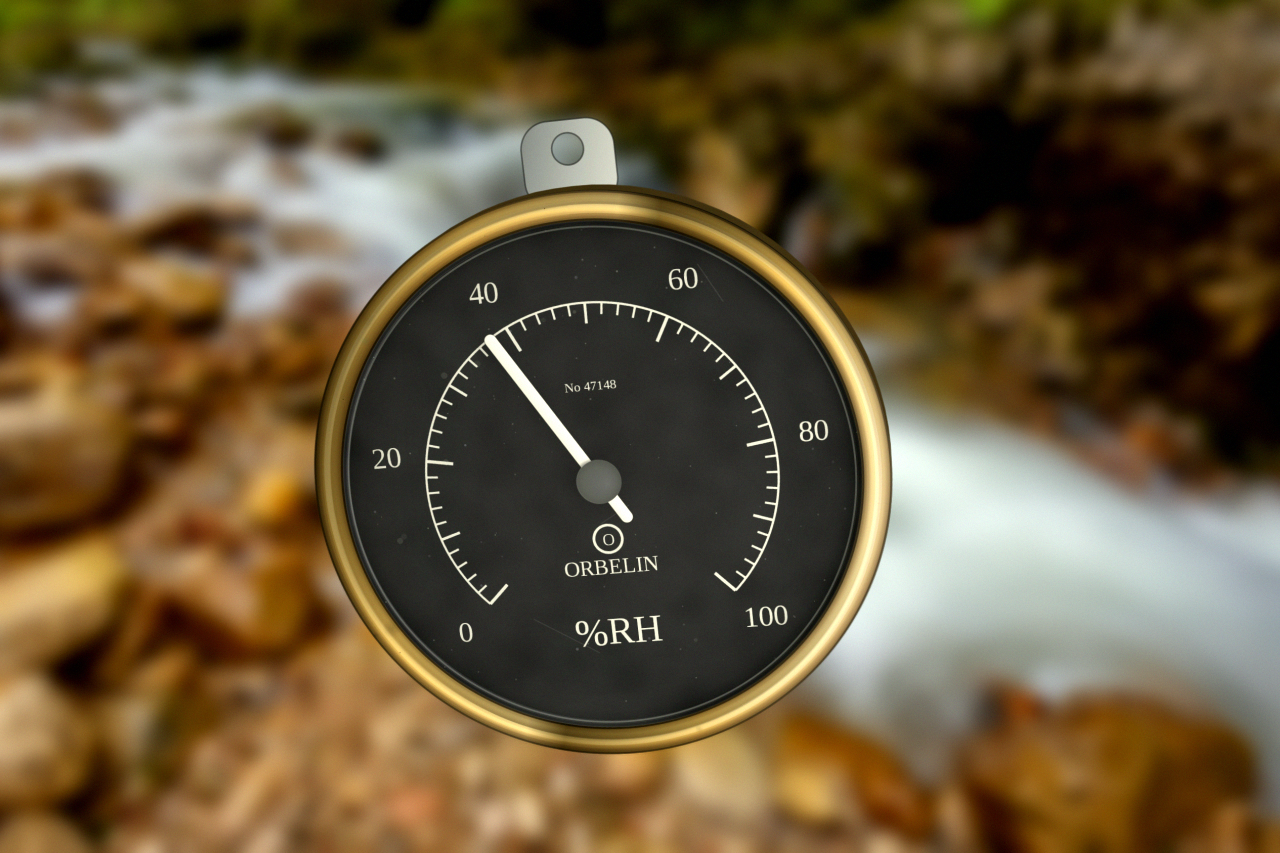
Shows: 38 %
